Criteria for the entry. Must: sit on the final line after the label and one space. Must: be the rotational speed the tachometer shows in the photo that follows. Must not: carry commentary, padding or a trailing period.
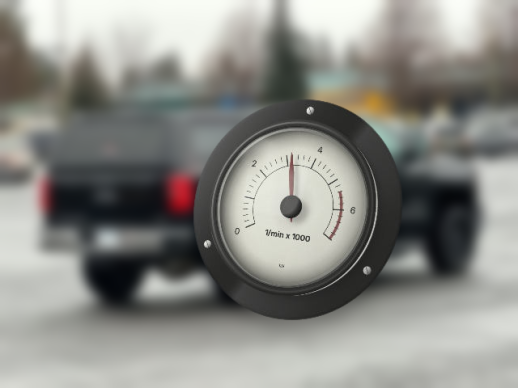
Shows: 3200 rpm
